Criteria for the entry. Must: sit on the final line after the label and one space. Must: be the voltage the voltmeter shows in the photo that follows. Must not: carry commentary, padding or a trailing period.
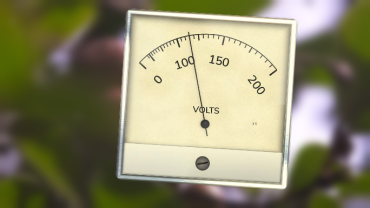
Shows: 115 V
